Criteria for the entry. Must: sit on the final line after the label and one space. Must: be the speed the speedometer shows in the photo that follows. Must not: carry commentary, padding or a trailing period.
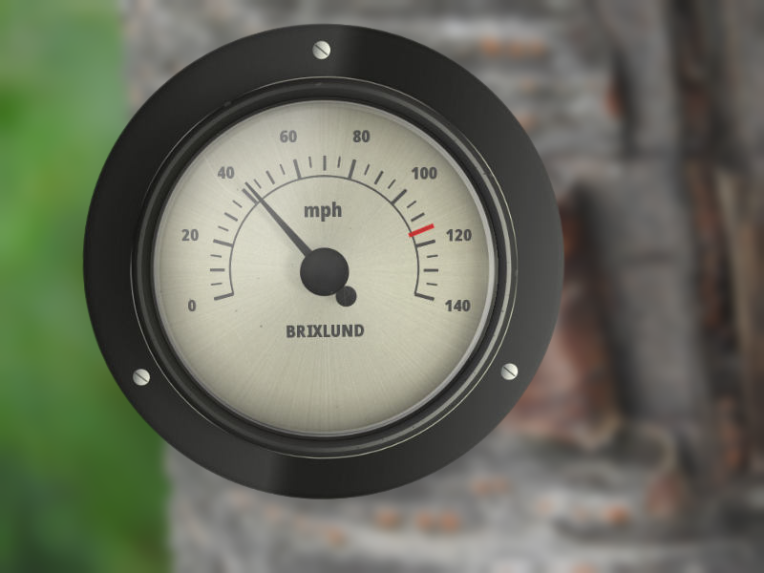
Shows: 42.5 mph
